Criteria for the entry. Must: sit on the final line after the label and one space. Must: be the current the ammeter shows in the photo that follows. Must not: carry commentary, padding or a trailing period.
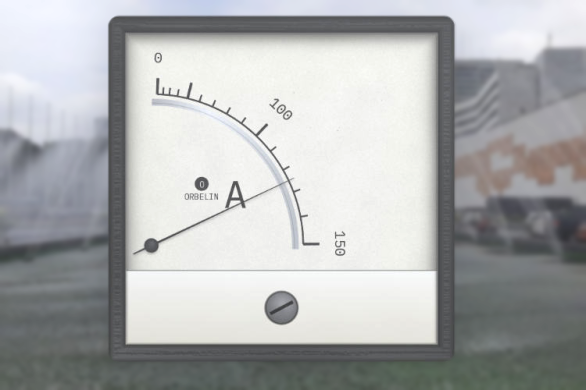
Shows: 125 A
